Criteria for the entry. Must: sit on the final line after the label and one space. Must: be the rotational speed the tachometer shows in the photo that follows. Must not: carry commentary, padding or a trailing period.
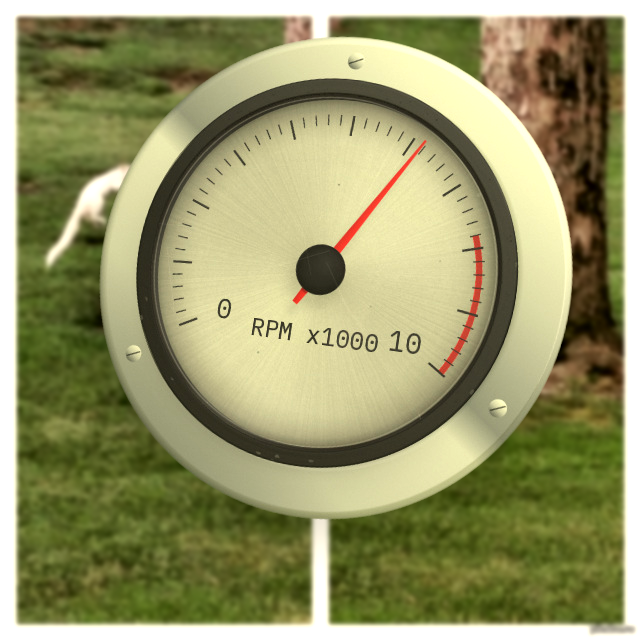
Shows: 6200 rpm
